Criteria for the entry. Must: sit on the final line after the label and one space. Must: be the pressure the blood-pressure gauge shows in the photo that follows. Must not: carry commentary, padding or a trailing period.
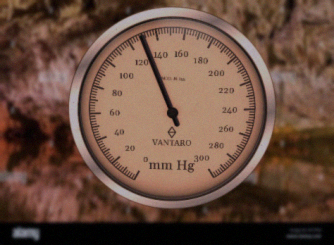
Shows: 130 mmHg
